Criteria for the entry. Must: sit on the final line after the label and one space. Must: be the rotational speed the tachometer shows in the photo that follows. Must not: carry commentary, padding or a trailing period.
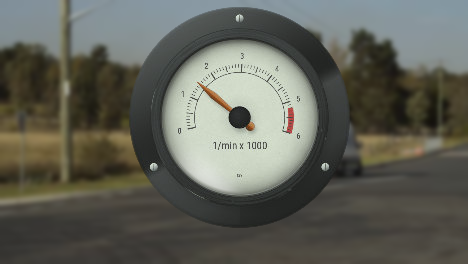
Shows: 1500 rpm
